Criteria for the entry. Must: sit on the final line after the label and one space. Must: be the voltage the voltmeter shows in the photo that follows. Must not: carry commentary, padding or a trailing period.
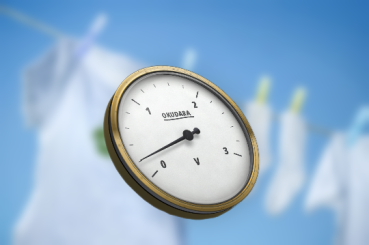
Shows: 0.2 V
